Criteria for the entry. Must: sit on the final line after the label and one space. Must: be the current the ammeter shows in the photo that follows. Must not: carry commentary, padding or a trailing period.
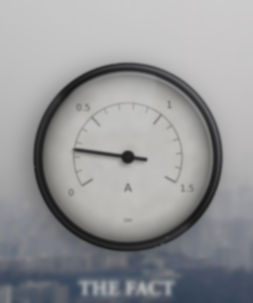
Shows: 0.25 A
